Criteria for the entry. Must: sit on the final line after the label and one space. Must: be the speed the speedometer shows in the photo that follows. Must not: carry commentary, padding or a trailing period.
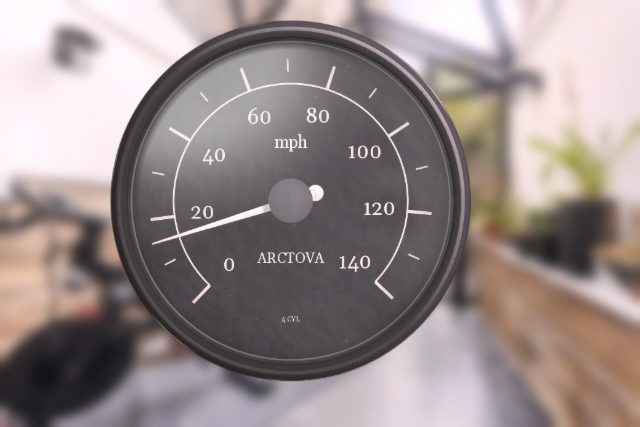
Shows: 15 mph
